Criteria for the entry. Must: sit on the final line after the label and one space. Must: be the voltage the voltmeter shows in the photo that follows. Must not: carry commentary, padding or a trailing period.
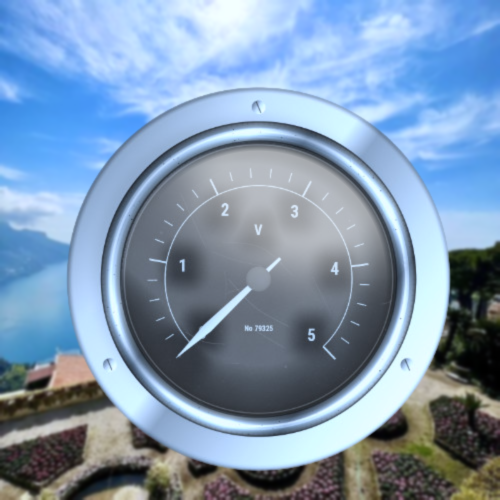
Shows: 0 V
